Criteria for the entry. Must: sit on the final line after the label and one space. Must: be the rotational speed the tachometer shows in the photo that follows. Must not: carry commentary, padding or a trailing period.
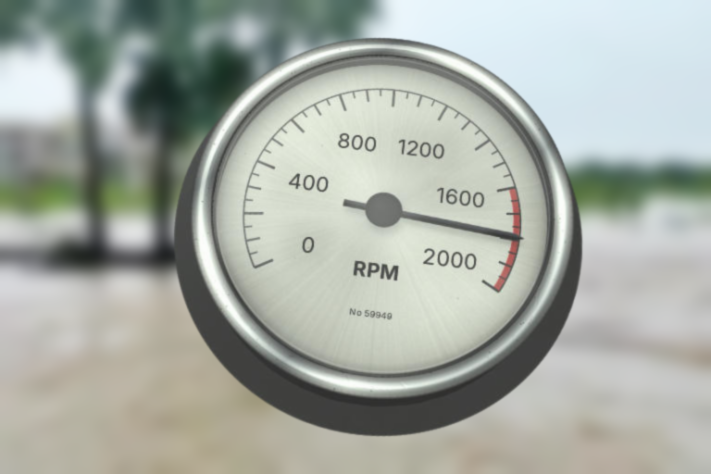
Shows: 1800 rpm
